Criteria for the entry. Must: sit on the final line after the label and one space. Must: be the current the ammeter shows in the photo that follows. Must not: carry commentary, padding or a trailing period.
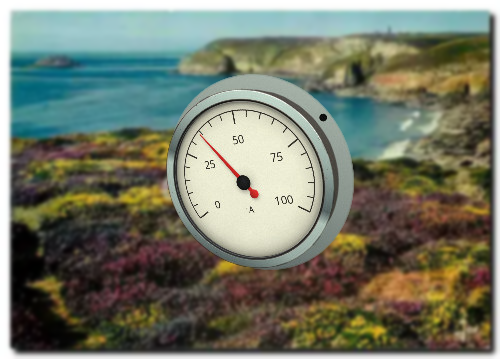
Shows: 35 A
